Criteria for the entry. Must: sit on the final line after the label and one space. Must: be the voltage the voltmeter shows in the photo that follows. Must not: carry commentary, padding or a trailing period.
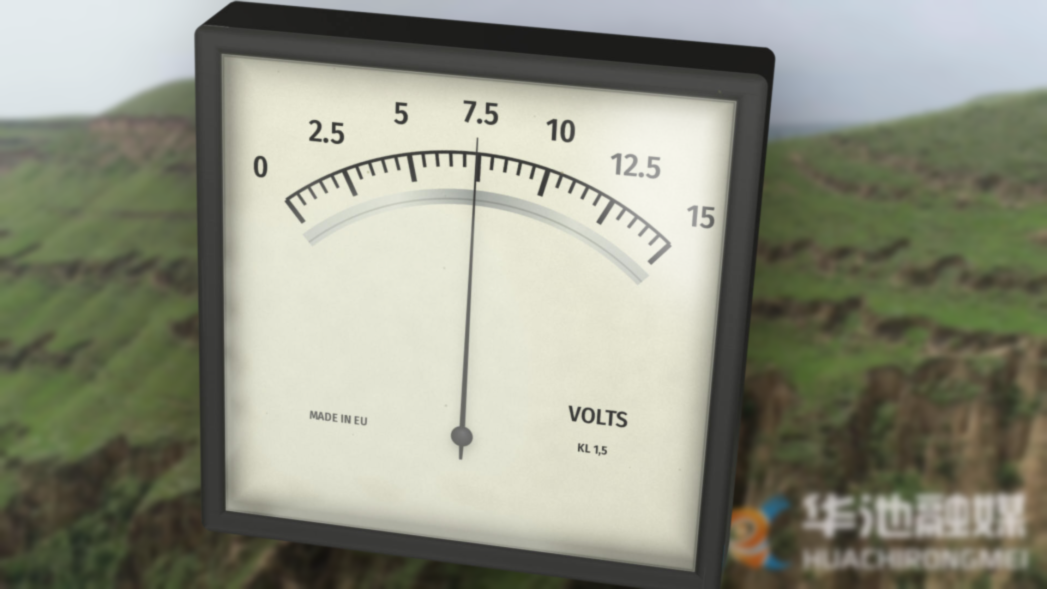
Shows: 7.5 V
